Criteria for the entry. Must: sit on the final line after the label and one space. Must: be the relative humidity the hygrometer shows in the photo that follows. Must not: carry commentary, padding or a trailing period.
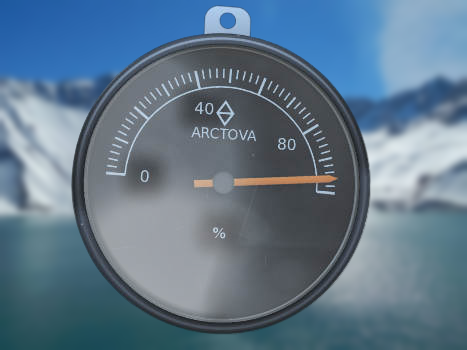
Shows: 96 %
